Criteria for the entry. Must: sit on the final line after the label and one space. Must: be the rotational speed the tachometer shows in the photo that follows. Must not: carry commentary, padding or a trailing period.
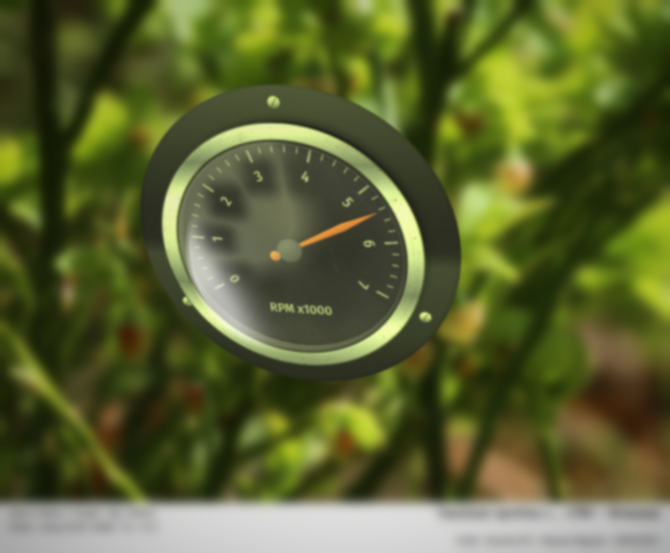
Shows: 5400 rpm
